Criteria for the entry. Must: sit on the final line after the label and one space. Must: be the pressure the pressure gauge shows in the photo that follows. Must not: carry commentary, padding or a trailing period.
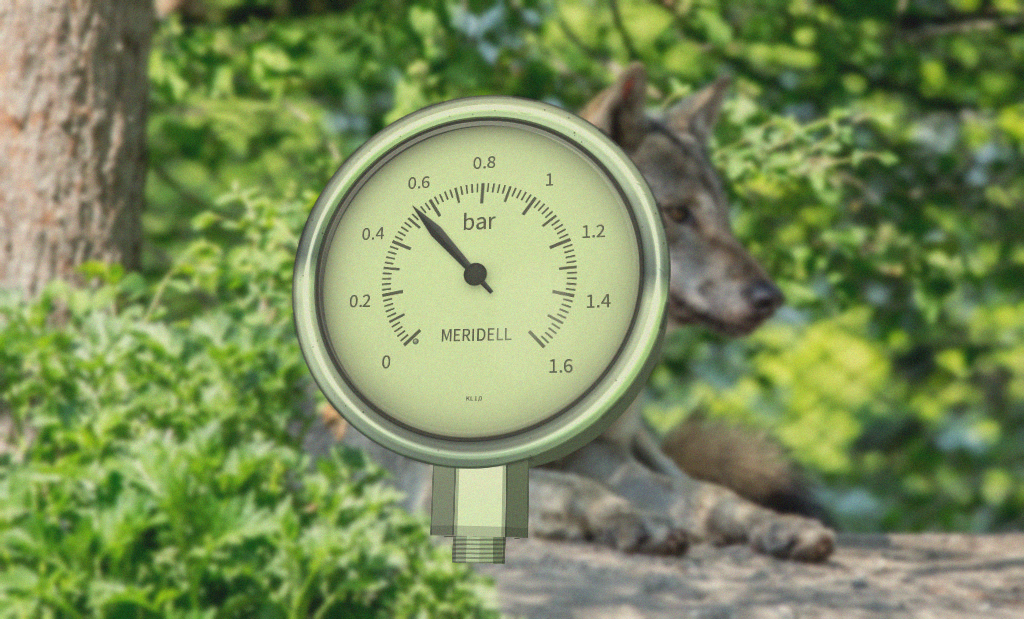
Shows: 0.54 bar
